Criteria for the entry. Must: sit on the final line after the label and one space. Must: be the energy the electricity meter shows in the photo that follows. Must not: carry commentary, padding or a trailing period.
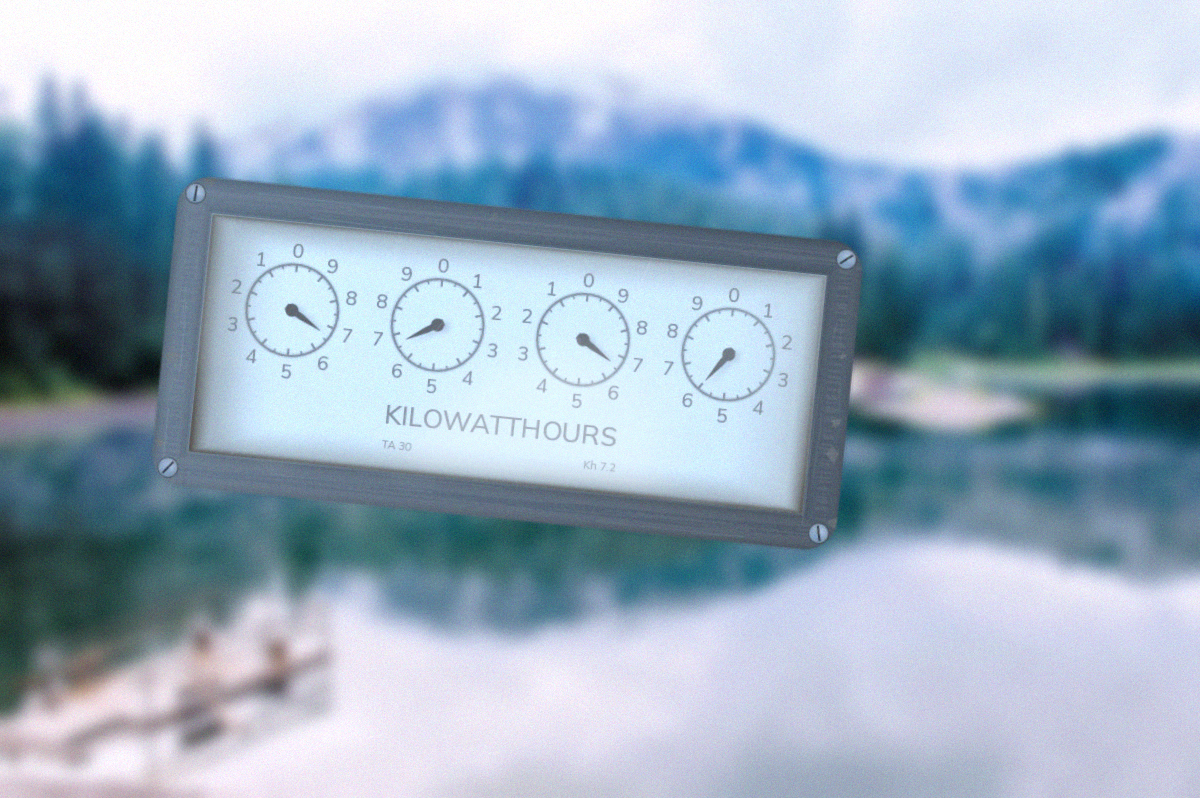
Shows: 6666 kWh
